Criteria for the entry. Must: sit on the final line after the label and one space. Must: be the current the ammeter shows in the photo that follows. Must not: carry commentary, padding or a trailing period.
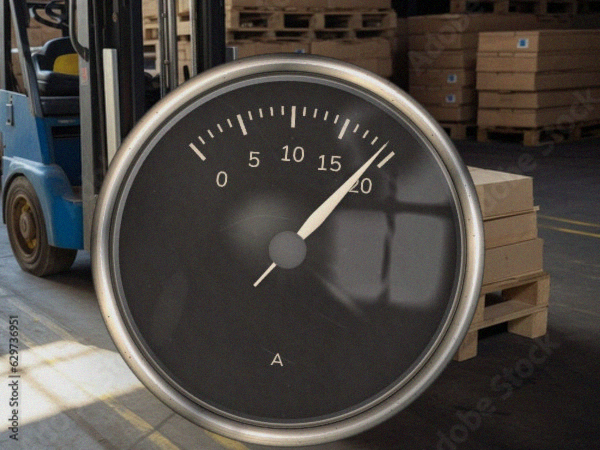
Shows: 19 A
